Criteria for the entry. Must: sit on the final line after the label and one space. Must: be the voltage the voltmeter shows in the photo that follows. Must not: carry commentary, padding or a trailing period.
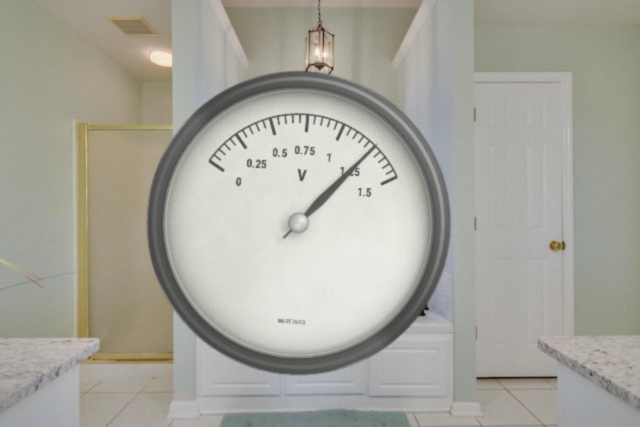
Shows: 1.25 V
